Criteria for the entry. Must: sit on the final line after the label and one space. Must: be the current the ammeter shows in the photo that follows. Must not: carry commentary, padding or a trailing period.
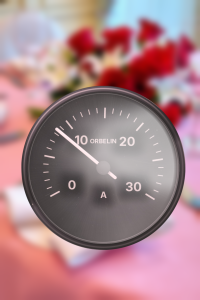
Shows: 8.5 A
